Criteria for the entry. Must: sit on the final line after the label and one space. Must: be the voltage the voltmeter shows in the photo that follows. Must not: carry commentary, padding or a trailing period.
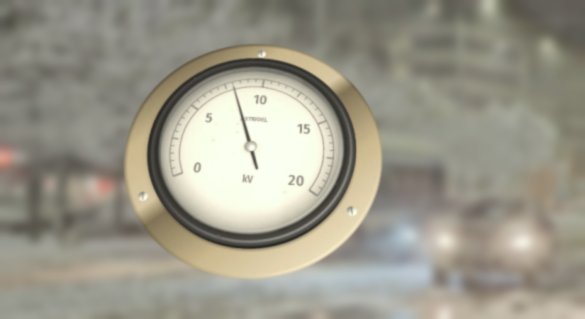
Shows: 8 kV
